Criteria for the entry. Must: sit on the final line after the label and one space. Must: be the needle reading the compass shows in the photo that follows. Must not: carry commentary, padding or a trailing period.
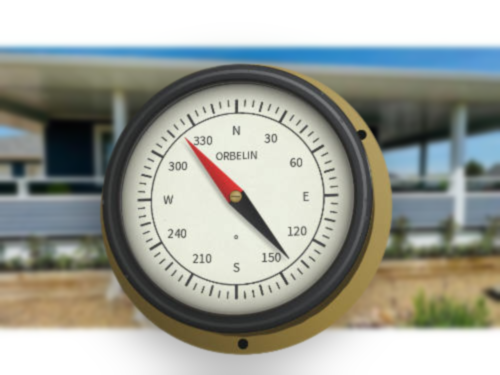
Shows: 320 °
